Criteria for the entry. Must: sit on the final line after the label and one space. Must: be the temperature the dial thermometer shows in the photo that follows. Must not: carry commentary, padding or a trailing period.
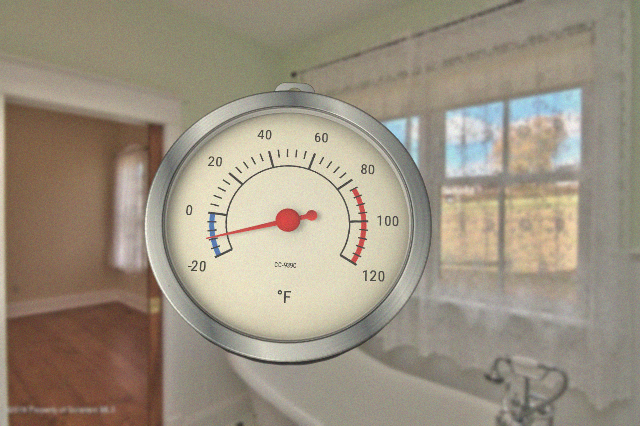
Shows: -12 °F
